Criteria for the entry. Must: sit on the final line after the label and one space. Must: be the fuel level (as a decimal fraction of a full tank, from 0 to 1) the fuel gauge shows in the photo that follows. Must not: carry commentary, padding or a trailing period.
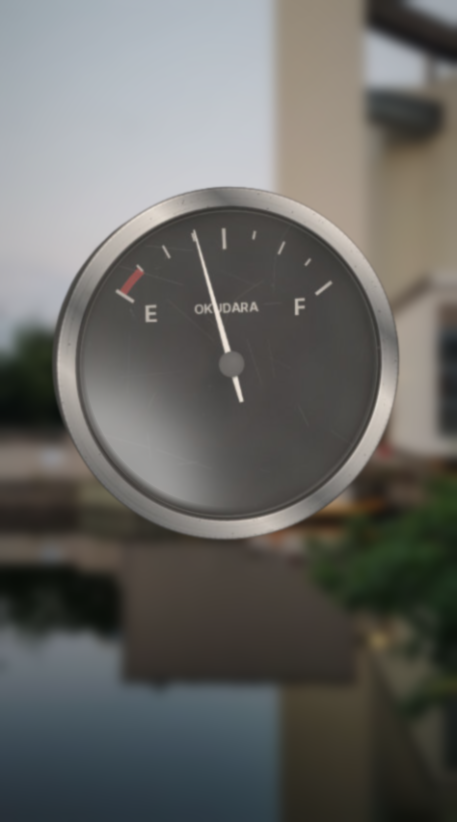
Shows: 0.375
